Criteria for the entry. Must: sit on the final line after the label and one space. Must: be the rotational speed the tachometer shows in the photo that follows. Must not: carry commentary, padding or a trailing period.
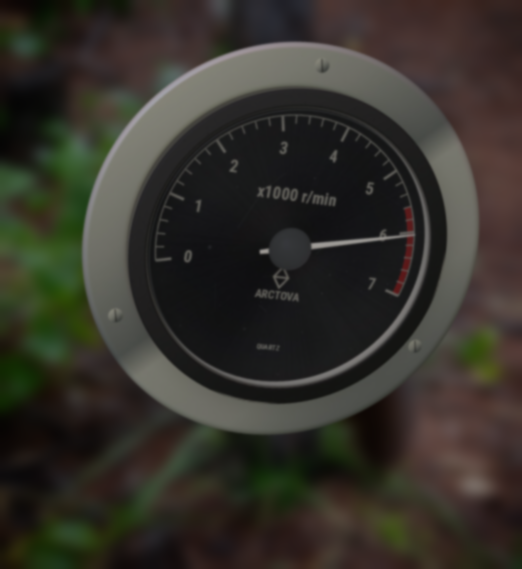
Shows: 6000 rpm
